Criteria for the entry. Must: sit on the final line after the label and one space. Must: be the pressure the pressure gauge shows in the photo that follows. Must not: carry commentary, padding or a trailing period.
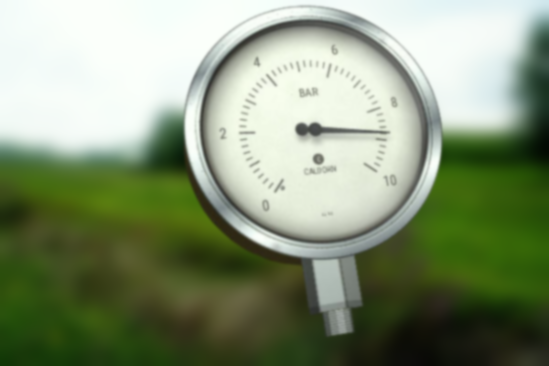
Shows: 8.8 bar
